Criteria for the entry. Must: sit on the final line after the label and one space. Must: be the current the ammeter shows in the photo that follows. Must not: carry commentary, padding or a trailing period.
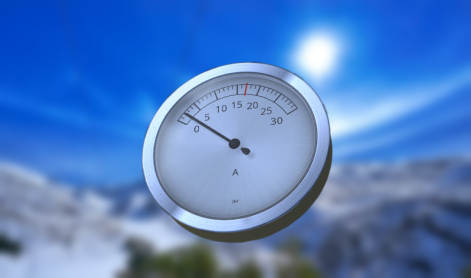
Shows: 2 A
